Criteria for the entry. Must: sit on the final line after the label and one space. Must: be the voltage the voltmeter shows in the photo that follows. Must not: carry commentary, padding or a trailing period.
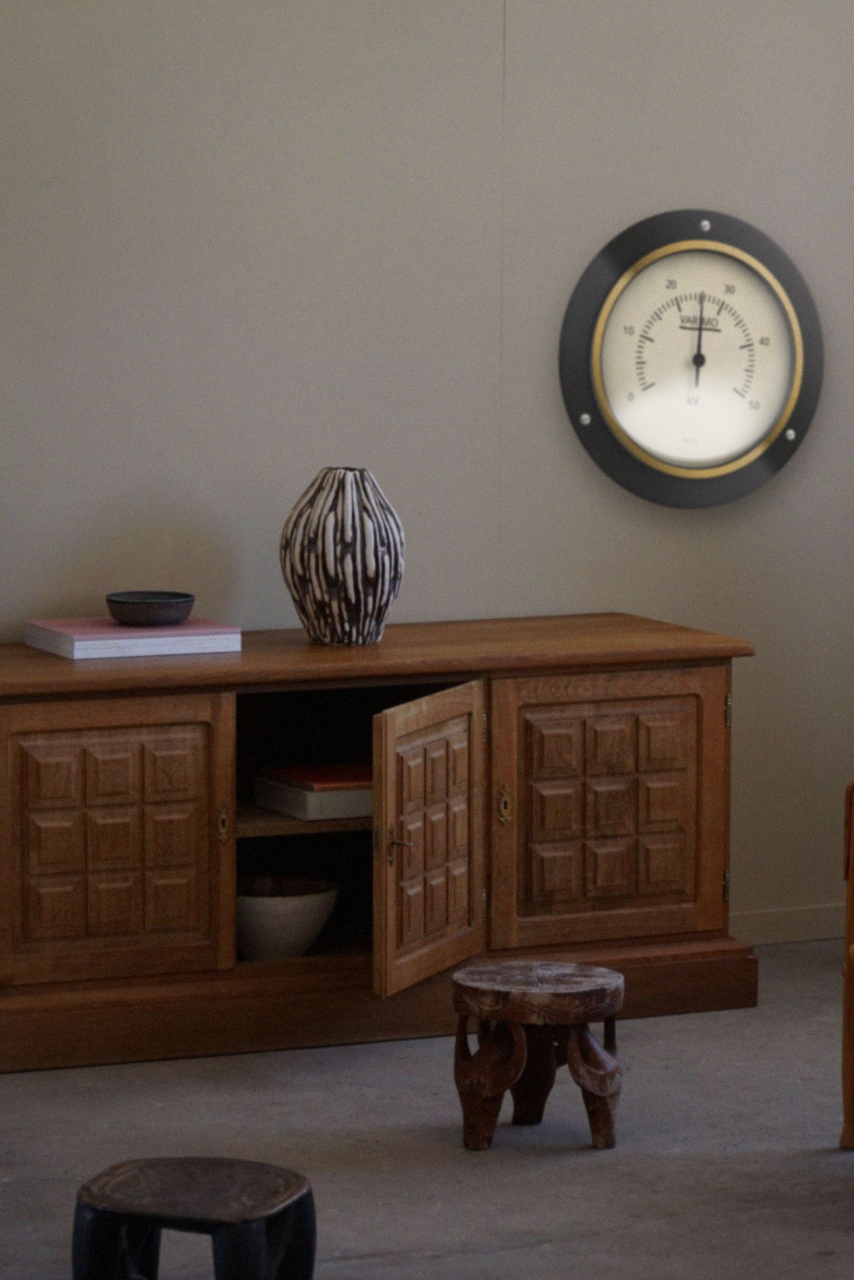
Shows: 25 kV
